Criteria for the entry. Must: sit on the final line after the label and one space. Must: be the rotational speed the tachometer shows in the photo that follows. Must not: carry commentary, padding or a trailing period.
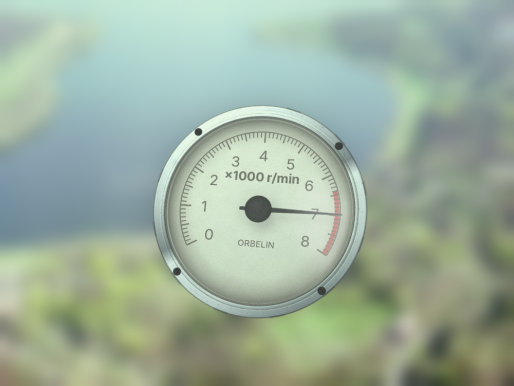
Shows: 7000 rpm
